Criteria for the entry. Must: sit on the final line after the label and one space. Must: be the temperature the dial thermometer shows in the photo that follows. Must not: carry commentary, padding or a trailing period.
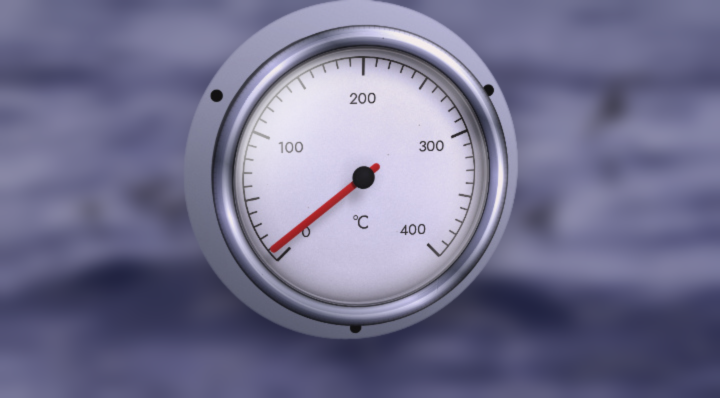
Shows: 10 °C
